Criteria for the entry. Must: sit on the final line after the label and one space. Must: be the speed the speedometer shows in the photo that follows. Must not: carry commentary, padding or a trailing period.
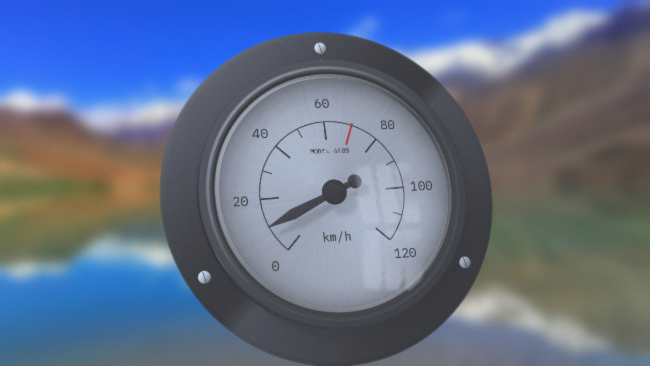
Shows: 10 km/h
